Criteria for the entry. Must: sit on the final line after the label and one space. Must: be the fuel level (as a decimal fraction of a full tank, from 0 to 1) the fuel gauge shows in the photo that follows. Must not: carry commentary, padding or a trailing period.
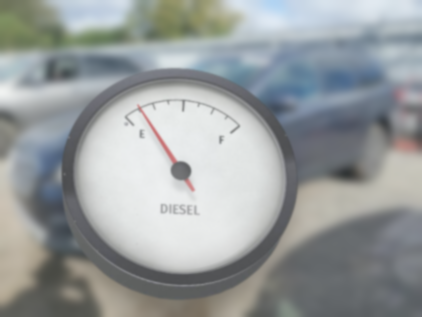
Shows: 0.125
